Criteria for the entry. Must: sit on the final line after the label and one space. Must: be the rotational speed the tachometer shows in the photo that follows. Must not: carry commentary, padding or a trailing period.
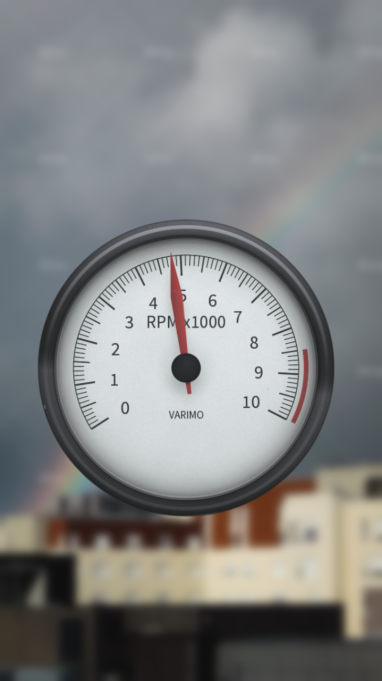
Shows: 4800 rpm
